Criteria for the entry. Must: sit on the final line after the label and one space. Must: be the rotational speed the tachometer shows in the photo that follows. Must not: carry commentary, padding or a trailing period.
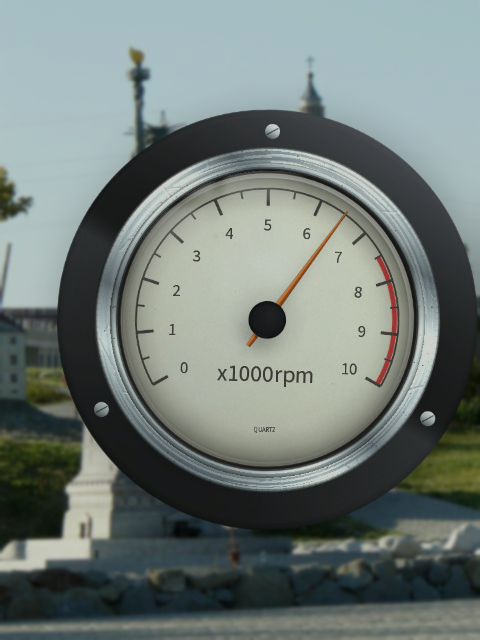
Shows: 6500 rpm
